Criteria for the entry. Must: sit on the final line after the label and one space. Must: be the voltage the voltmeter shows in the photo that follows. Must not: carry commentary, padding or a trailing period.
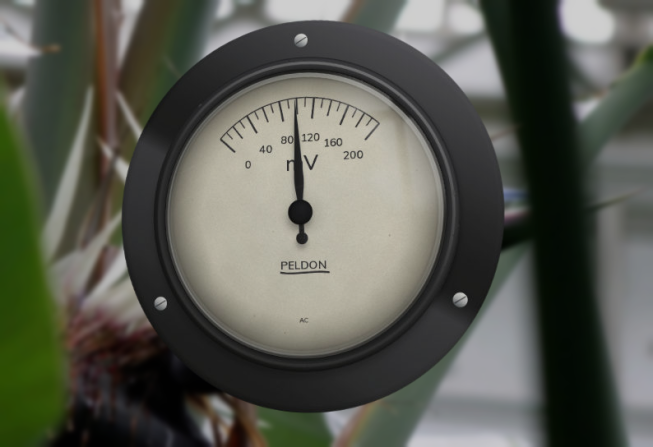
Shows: 100 mV
